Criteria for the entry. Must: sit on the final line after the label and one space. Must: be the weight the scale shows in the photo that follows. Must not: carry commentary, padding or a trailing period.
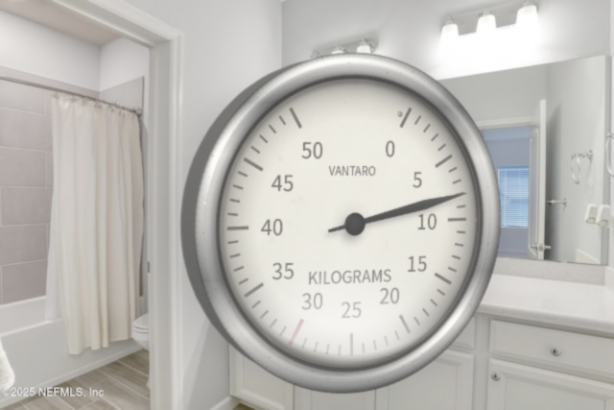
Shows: 8 kg
